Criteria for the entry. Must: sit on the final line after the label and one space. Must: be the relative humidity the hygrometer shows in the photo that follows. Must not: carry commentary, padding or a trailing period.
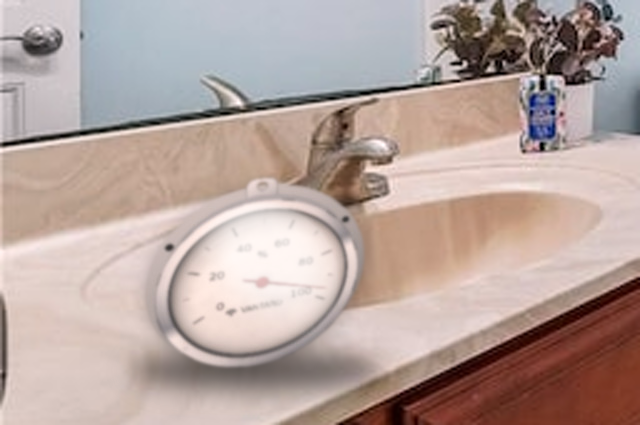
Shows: 95 %
